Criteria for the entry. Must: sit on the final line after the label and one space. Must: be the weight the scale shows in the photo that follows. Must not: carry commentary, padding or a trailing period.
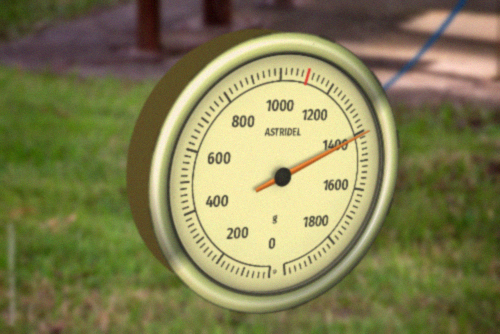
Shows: 1400 g
